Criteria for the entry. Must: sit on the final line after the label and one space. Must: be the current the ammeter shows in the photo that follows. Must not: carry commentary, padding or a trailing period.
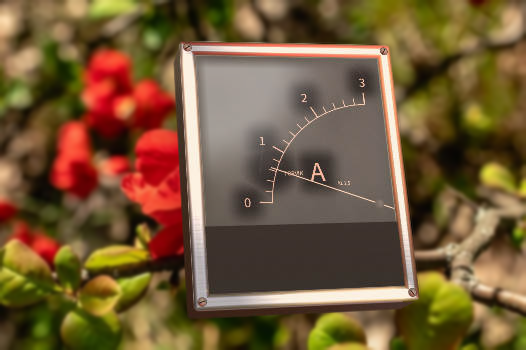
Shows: 0.6 A
